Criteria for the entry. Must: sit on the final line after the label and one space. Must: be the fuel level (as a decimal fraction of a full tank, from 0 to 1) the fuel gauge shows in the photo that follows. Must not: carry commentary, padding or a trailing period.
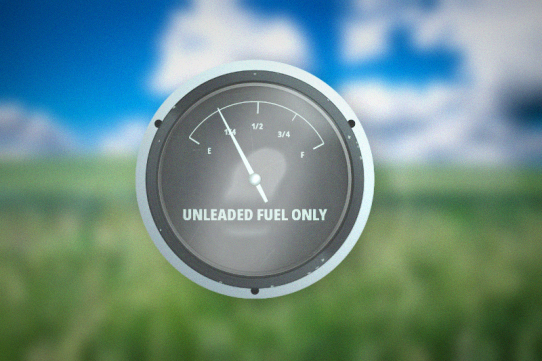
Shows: 0.25
